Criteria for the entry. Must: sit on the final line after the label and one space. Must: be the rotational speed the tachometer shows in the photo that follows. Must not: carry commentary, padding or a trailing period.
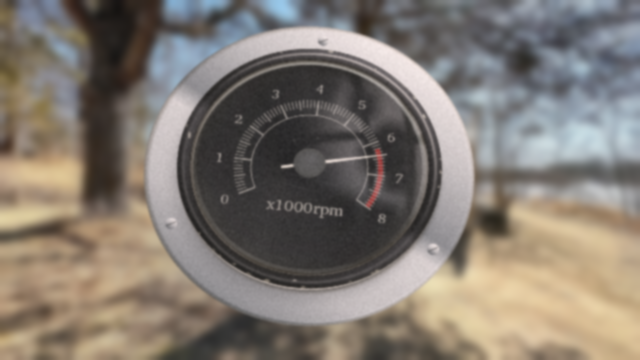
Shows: 6500 rpm
